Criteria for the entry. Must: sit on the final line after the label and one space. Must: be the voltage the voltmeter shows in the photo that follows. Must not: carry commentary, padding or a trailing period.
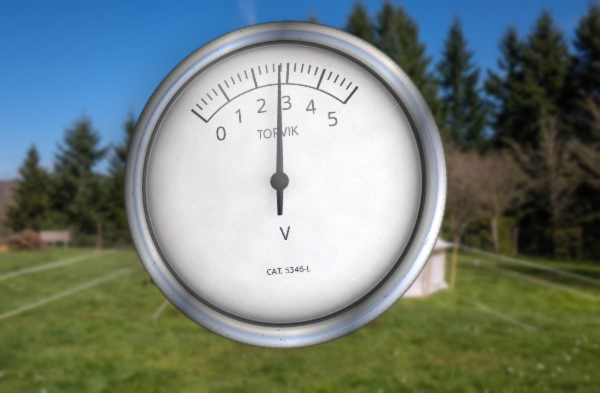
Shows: 2.8 V
